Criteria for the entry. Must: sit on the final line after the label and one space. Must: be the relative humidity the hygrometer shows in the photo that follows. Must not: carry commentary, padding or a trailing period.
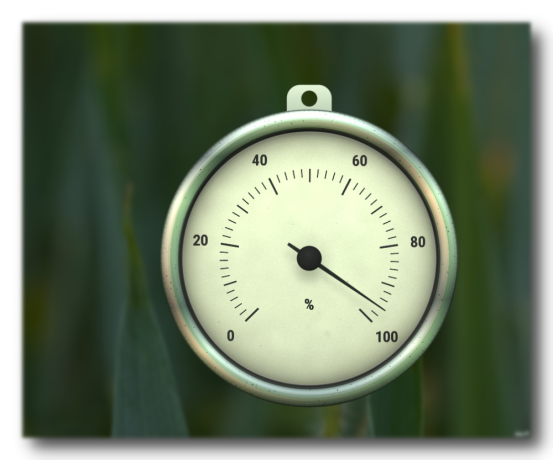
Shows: 96 %
